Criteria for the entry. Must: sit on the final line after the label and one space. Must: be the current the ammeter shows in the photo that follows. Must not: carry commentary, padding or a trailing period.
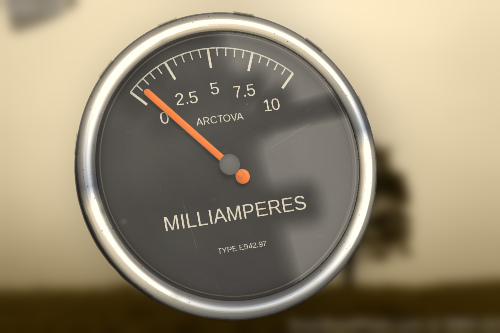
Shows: 0.5 mA
